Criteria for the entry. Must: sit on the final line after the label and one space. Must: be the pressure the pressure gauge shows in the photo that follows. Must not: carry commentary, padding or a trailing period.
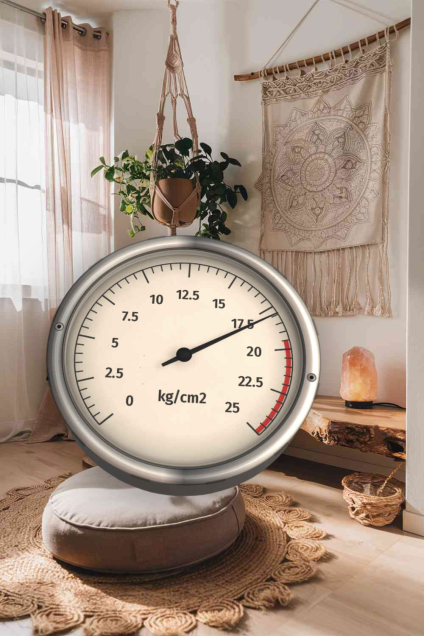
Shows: 18 kg/cm²
